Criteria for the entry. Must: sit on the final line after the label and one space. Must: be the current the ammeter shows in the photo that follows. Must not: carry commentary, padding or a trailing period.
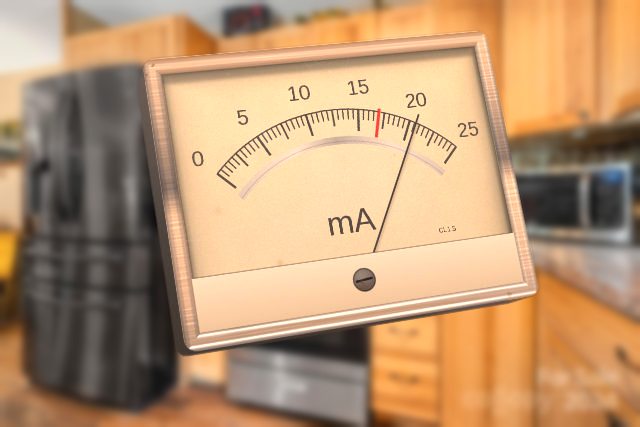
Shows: 20.5 mA
